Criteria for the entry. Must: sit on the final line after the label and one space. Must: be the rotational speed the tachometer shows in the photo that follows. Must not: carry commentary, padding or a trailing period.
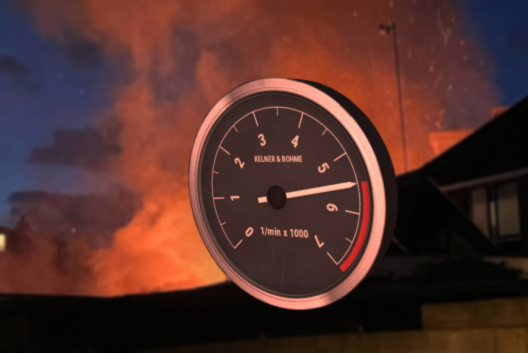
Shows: 5500 rpm
